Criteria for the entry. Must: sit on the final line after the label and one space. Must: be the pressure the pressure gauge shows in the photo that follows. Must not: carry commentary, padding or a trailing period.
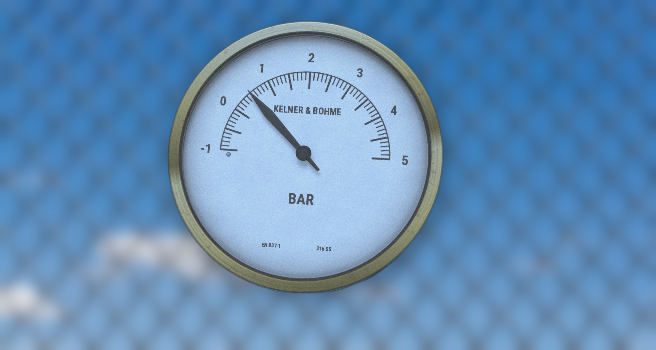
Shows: 0.5 bar
